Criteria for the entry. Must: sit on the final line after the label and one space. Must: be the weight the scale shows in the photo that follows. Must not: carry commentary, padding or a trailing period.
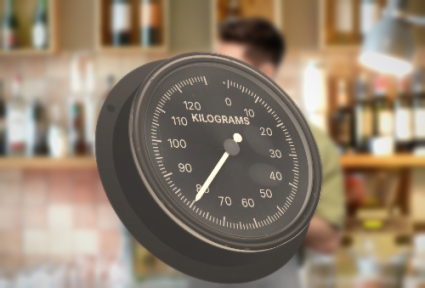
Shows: 80 kg
